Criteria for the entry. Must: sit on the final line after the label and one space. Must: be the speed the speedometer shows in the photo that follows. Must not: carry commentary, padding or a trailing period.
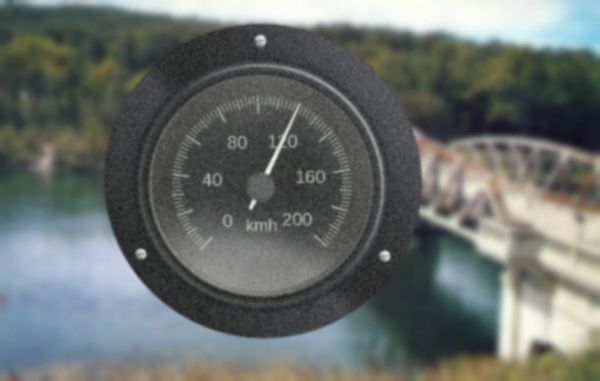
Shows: 120 km/h
